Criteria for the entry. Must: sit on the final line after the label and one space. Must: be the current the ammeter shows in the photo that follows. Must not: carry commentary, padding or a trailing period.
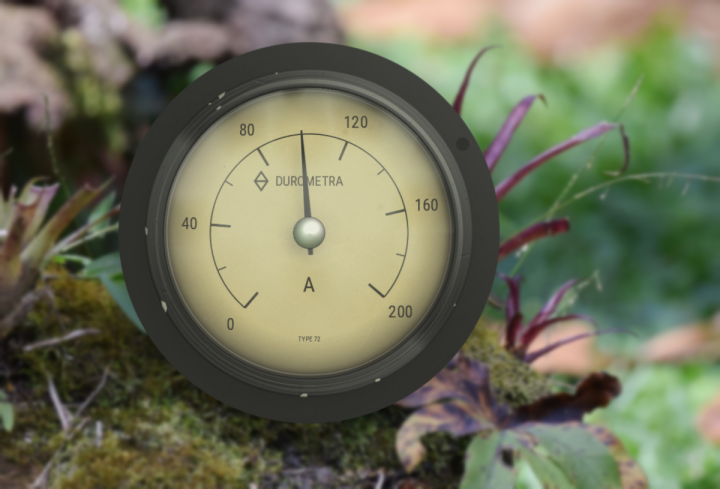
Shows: 100 A
